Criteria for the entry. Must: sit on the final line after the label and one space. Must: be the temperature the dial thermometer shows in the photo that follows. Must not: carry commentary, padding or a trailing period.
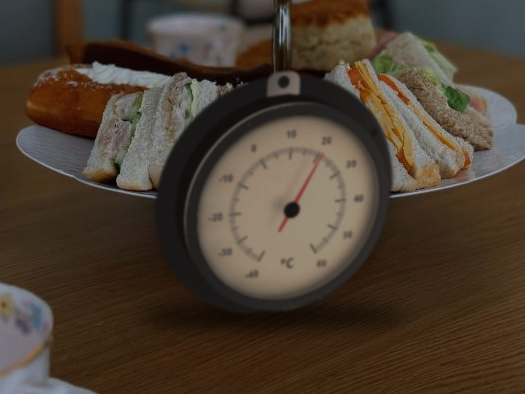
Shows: 20 °C
